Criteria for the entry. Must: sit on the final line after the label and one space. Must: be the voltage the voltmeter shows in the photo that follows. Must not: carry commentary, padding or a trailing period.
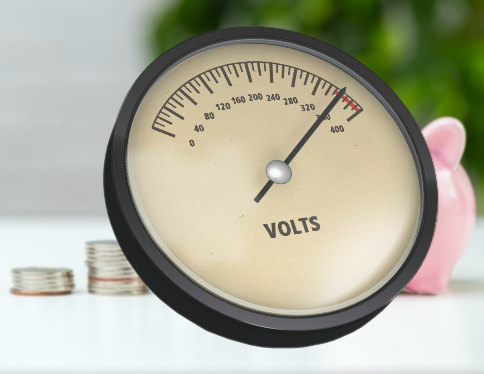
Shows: 360 V
